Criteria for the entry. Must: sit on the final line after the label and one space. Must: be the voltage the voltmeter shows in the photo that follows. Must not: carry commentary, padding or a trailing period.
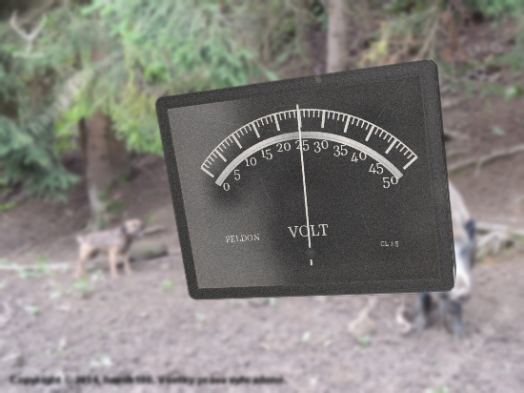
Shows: 25 V
